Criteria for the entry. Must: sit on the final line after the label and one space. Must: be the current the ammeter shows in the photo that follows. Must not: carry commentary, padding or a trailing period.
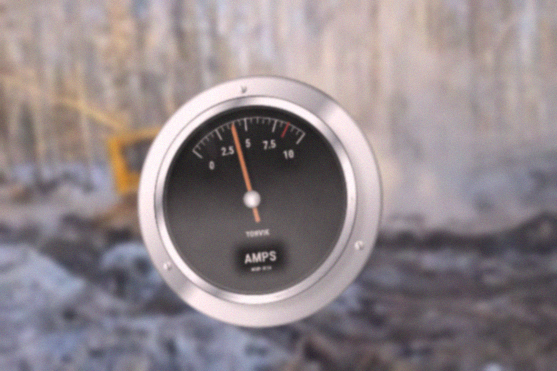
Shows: 4 A
